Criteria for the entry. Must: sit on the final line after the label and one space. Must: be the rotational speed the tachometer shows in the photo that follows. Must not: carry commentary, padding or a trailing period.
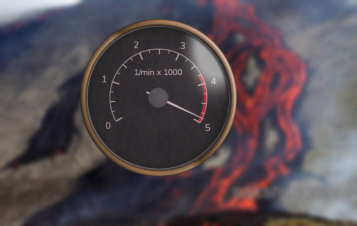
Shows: 4875 rpm
